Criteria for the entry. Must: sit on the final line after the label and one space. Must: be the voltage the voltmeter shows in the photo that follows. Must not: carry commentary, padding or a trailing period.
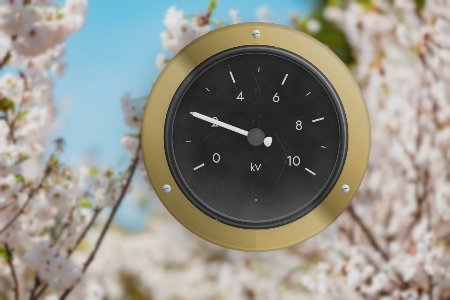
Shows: 2 kV
